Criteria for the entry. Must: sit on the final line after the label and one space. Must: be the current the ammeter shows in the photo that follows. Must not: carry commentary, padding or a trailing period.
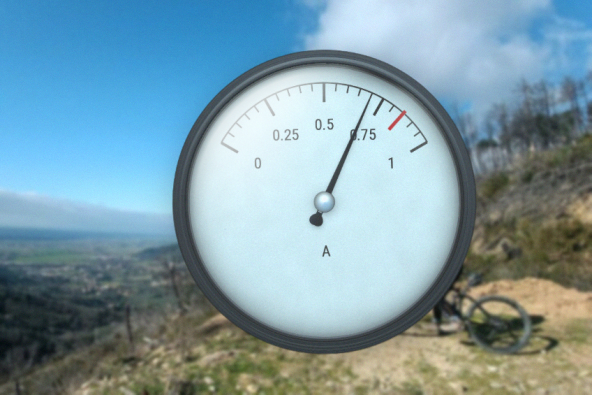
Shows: 0.7 A
